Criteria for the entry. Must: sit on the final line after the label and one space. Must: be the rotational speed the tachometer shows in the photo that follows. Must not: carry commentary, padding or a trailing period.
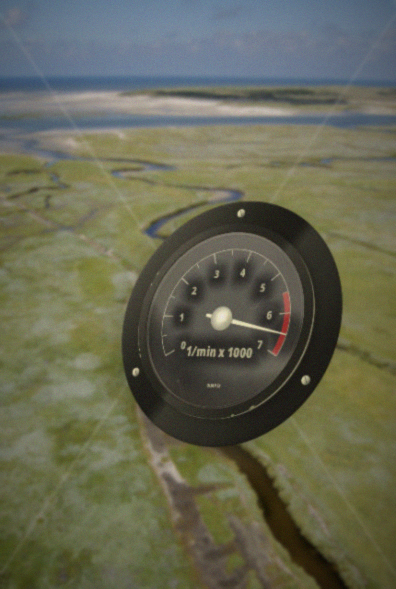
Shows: 6500 rpm
